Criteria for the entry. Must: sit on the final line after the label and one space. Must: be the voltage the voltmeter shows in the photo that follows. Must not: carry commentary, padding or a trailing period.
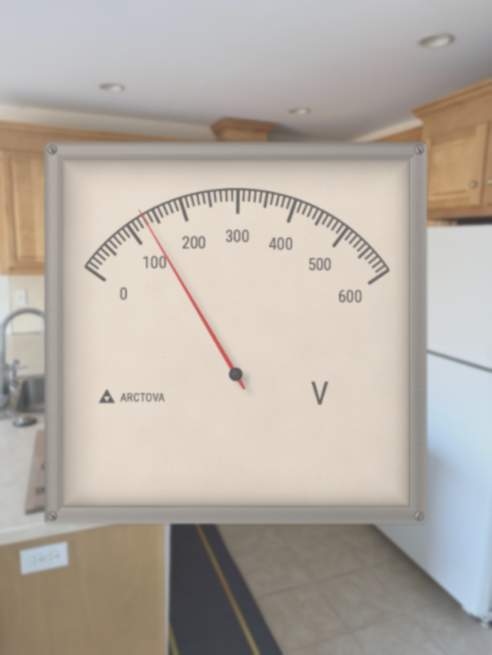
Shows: 130 V
